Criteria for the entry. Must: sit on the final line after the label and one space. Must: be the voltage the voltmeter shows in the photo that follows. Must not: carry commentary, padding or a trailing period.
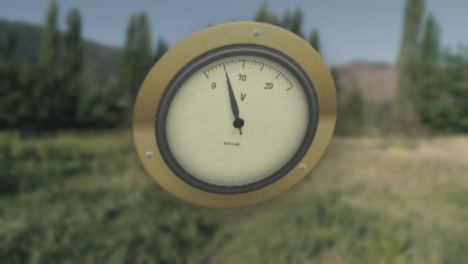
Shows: 5 V
